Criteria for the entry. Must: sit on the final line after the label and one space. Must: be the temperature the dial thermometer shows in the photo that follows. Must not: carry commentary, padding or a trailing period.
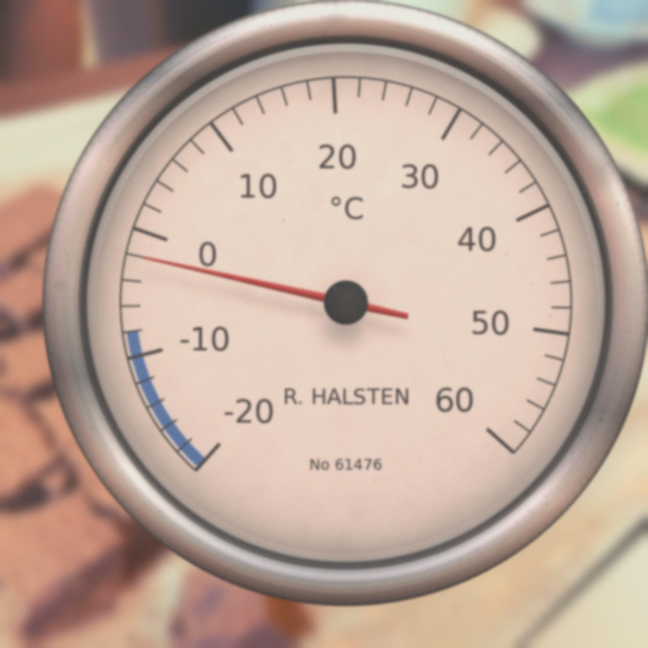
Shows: -2 °C
